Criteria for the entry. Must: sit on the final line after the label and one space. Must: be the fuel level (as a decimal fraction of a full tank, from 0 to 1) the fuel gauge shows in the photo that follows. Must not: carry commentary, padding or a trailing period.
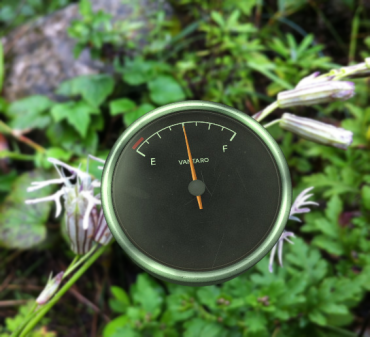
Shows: 0.5
